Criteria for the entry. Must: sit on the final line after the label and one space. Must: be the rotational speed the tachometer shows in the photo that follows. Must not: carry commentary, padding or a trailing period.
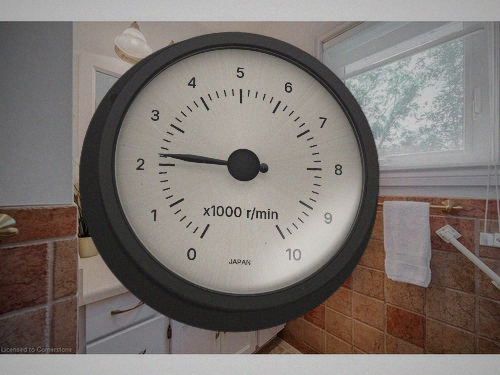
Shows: 2200 rpm
